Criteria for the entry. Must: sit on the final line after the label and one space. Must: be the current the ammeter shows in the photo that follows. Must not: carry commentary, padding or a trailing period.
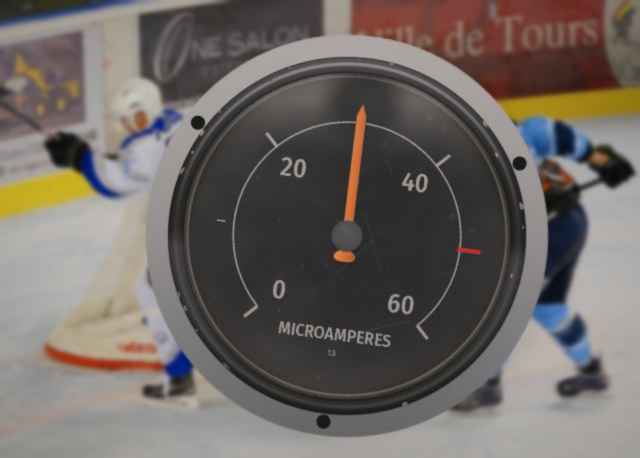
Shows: 30 µA
